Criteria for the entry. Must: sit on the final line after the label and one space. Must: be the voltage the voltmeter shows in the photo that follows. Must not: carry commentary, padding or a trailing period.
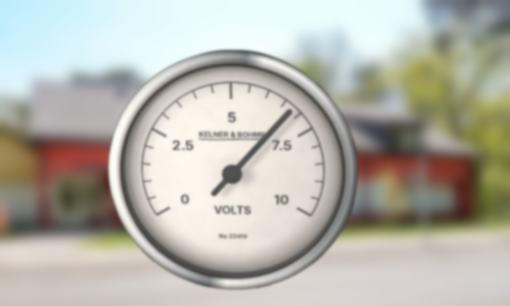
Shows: 6.75 V
